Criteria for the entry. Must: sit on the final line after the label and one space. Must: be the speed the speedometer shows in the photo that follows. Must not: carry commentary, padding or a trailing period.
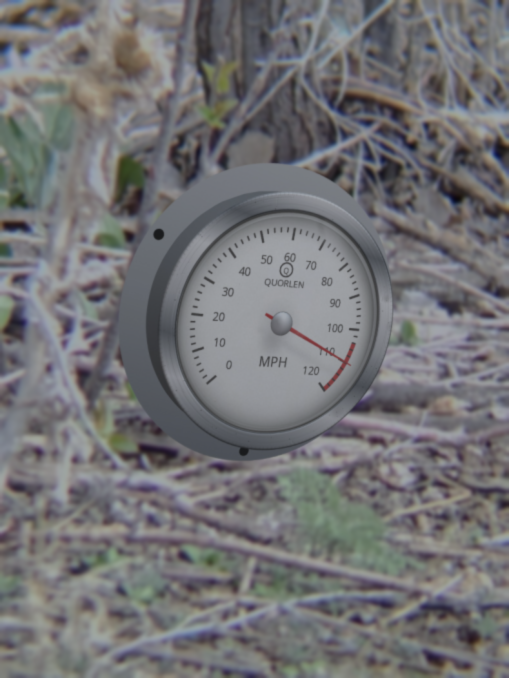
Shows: 110 mph
